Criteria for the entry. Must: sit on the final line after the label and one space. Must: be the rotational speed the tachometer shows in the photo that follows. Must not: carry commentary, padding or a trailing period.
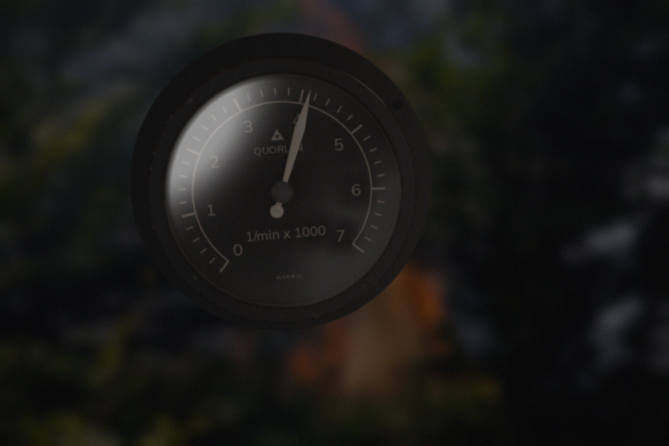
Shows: 4100 rpm
